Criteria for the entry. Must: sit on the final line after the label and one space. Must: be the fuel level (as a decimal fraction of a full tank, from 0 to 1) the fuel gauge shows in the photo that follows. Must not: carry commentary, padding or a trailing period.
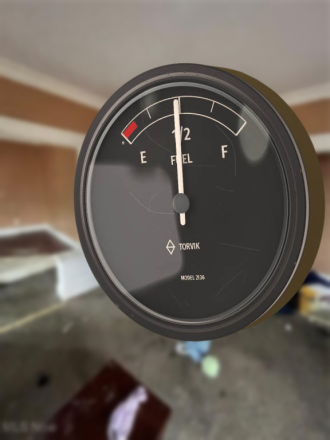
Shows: 0.5
